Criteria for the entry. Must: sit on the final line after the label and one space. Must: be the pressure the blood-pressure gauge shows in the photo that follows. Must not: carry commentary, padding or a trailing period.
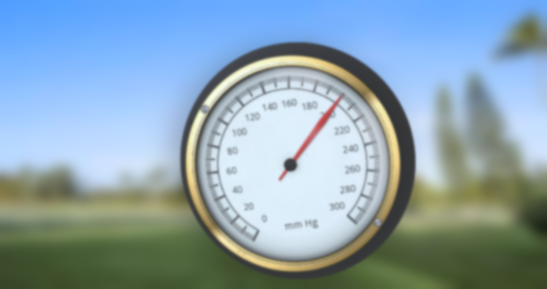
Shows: 200 mmHg
